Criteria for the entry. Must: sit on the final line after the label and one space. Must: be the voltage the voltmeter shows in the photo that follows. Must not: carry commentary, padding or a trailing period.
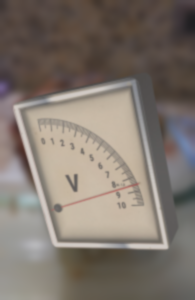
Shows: 8.5 V
